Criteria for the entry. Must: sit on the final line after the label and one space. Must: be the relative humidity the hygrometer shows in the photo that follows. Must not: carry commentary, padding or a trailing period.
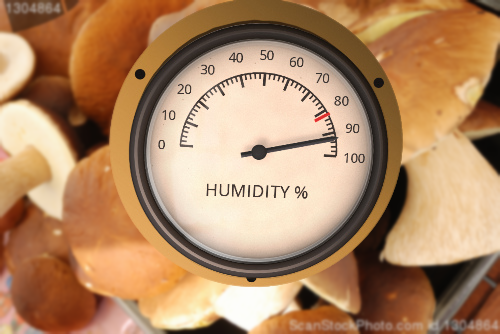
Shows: 92 %
